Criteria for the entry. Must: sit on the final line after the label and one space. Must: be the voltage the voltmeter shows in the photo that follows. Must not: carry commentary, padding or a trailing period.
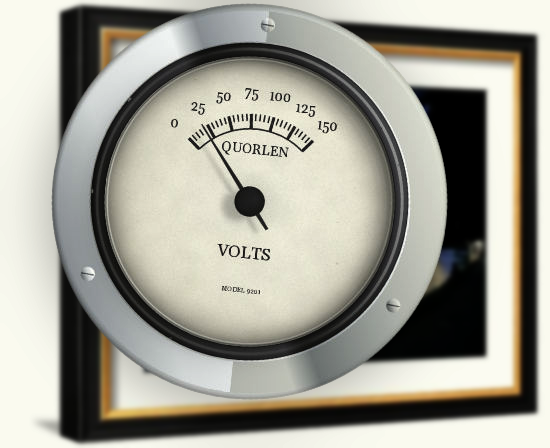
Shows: 20 V
